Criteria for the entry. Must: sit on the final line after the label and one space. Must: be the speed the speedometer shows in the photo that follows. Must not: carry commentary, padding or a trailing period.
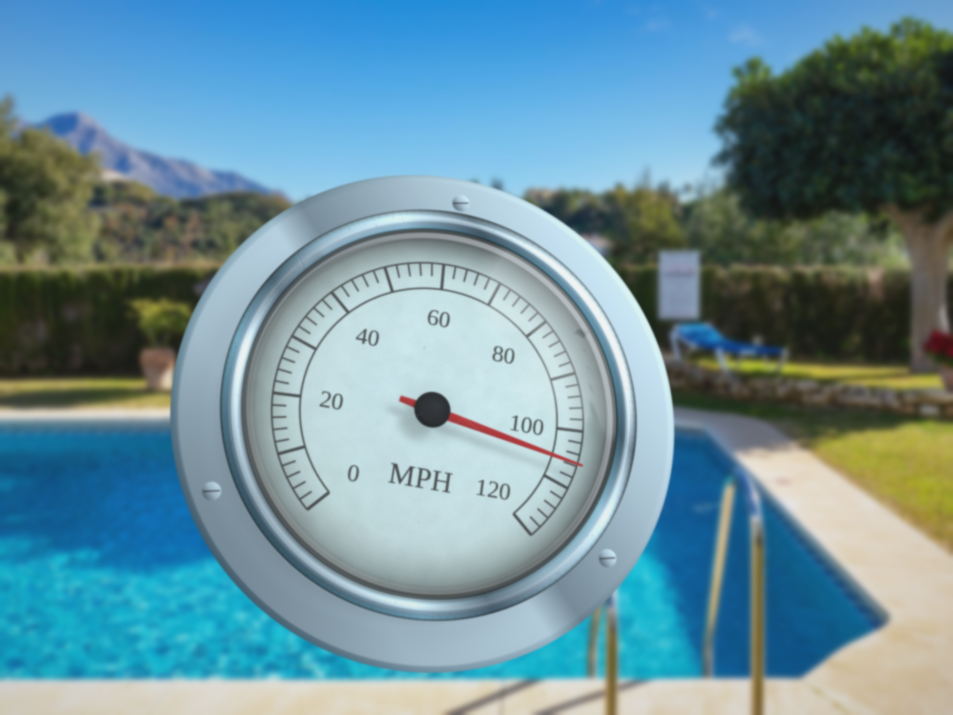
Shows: 106 mph
